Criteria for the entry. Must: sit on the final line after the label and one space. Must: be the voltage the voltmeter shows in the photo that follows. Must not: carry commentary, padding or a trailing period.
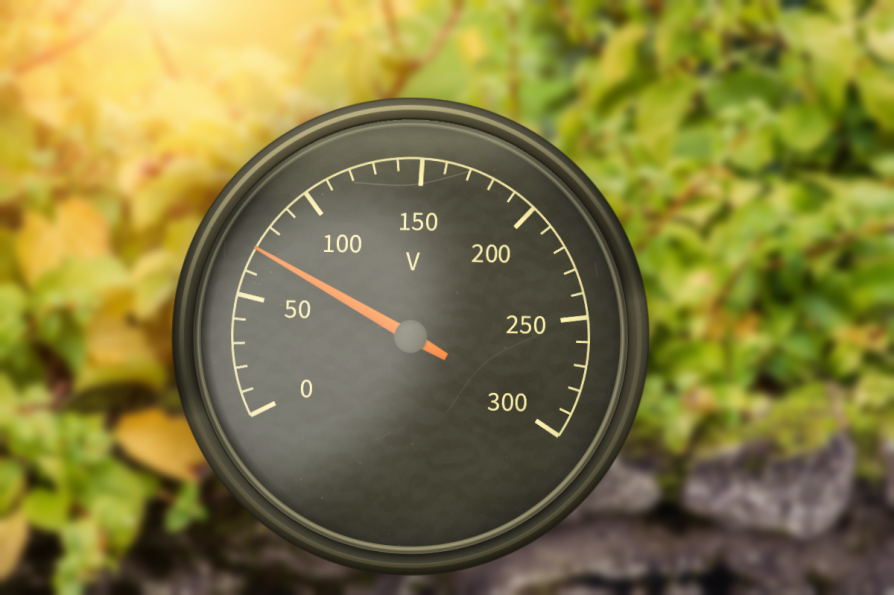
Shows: 70 V
